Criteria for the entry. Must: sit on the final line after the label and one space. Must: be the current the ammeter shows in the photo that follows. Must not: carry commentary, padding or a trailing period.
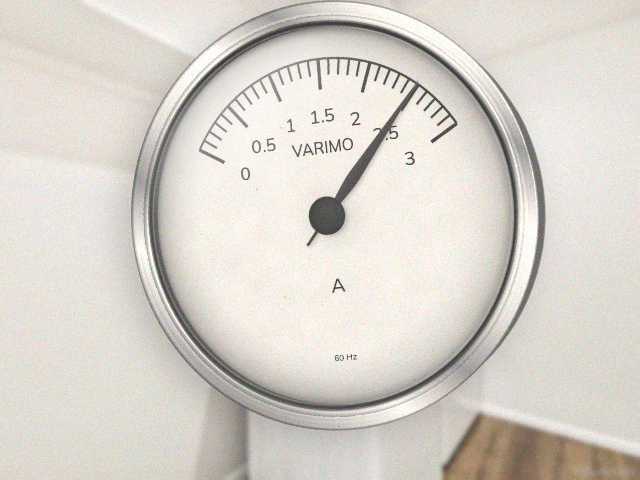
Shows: 2.5 A
